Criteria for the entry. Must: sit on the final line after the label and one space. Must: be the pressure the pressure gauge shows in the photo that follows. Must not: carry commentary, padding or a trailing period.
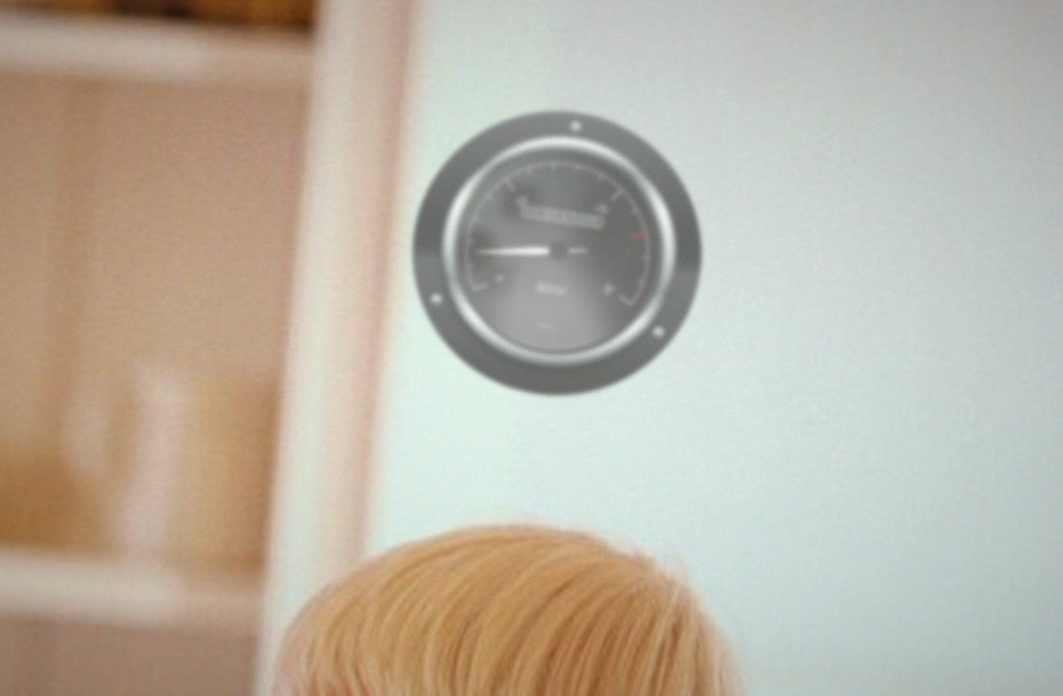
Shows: 3 psi
